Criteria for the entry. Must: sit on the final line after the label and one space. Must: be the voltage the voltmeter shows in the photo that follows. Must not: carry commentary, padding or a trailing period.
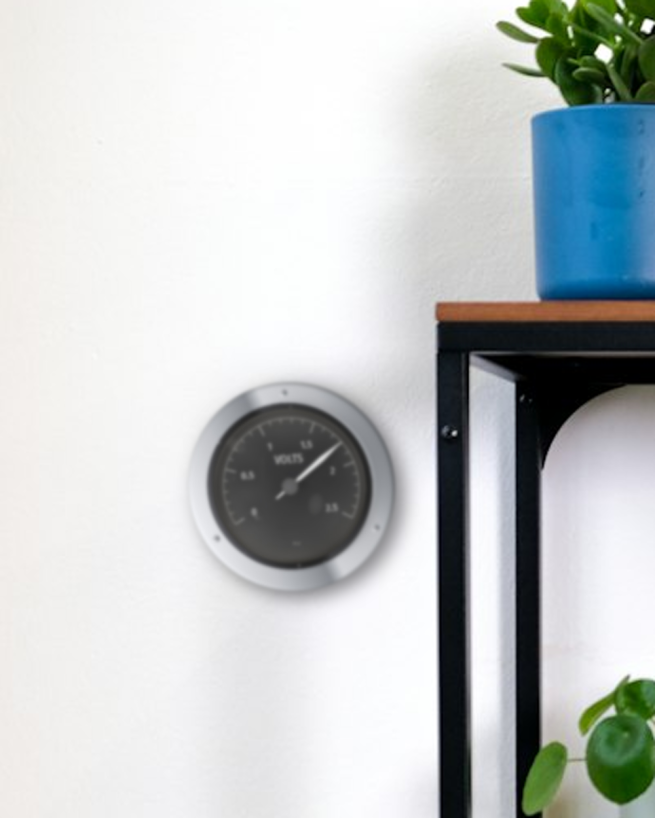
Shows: 1.8 V
